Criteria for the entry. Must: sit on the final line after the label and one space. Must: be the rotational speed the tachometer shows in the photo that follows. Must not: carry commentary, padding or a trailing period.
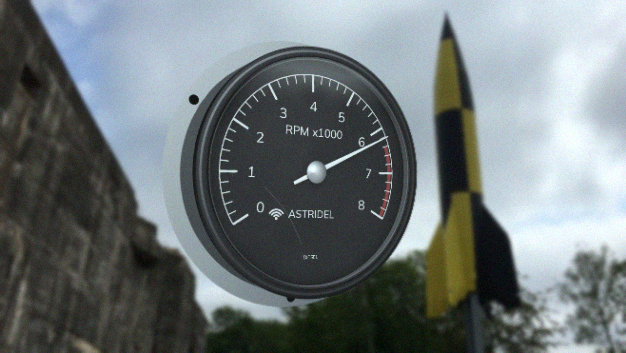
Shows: 6200 rpm
